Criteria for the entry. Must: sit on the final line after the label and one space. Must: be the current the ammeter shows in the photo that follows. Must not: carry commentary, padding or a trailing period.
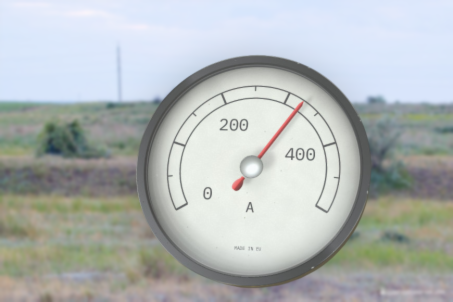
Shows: 325 A
